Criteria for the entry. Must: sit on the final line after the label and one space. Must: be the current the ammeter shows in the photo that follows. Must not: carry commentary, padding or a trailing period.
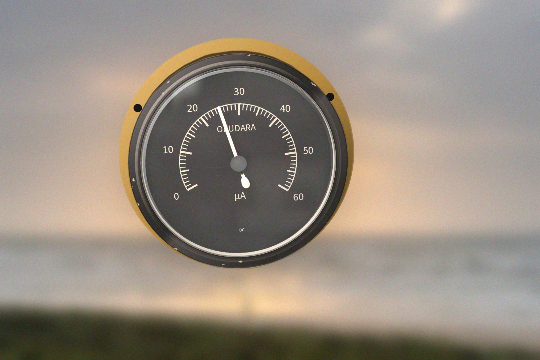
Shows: 25 µA
